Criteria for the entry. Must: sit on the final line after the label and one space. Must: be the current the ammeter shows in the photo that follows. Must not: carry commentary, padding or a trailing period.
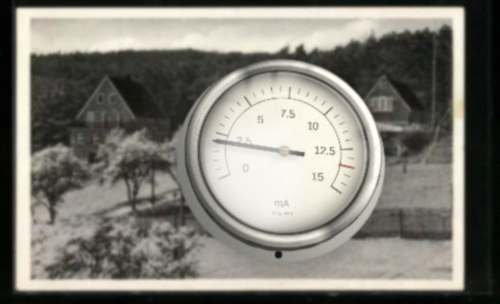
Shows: 2 mA
